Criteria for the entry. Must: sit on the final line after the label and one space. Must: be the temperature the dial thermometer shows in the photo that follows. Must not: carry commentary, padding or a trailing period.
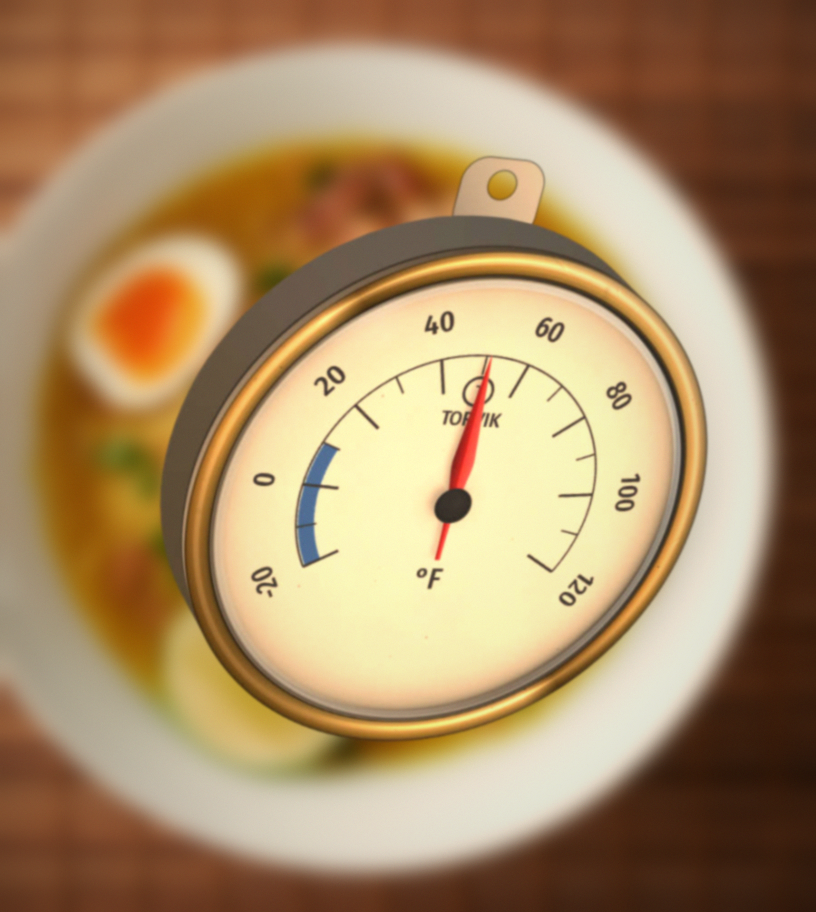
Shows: 50 °F
